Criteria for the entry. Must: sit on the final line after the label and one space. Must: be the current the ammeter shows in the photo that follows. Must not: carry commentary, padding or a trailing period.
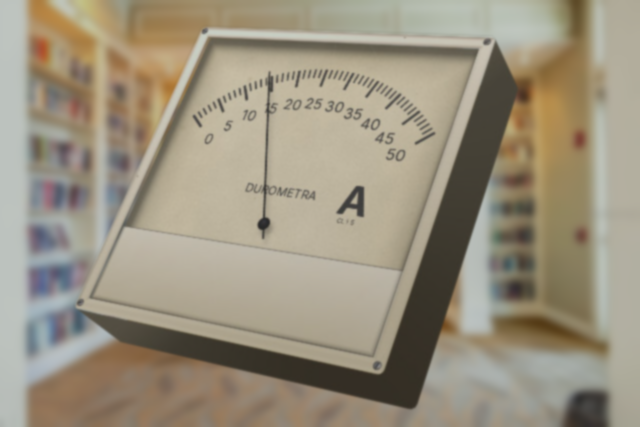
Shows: 15 A
